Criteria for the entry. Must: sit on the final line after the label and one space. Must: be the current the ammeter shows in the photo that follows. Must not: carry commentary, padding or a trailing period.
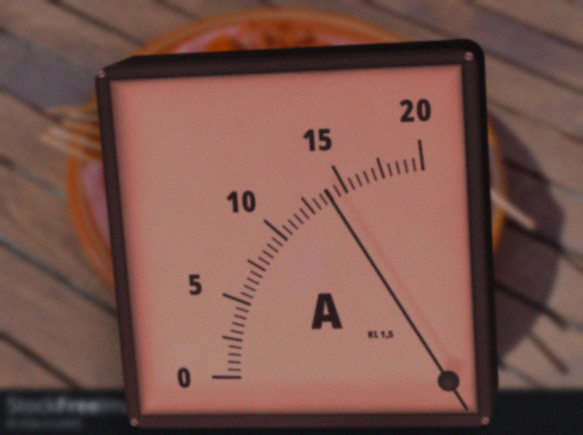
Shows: 14 A
